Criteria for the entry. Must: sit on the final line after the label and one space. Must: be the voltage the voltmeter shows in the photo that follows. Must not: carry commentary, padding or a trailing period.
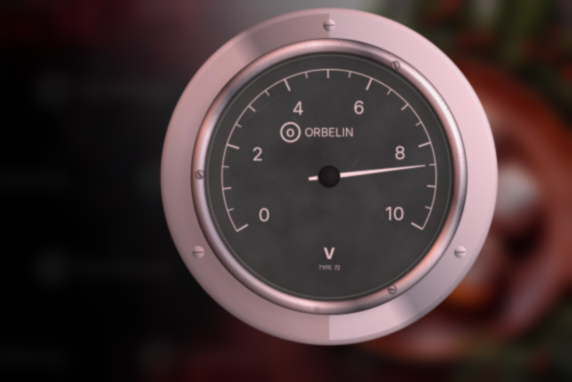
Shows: 8.5 V
